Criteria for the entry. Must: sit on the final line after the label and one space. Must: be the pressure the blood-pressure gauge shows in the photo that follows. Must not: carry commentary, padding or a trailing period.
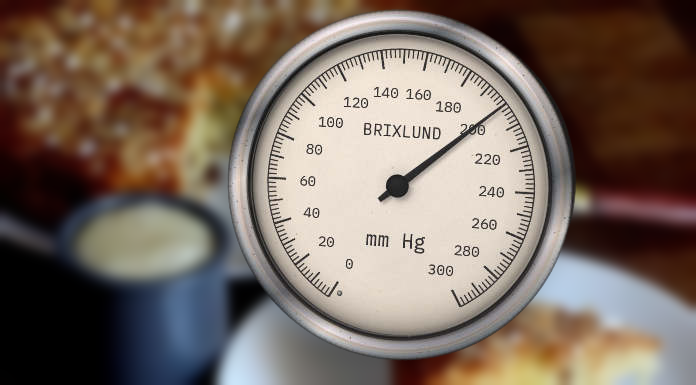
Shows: 200 mmHg
